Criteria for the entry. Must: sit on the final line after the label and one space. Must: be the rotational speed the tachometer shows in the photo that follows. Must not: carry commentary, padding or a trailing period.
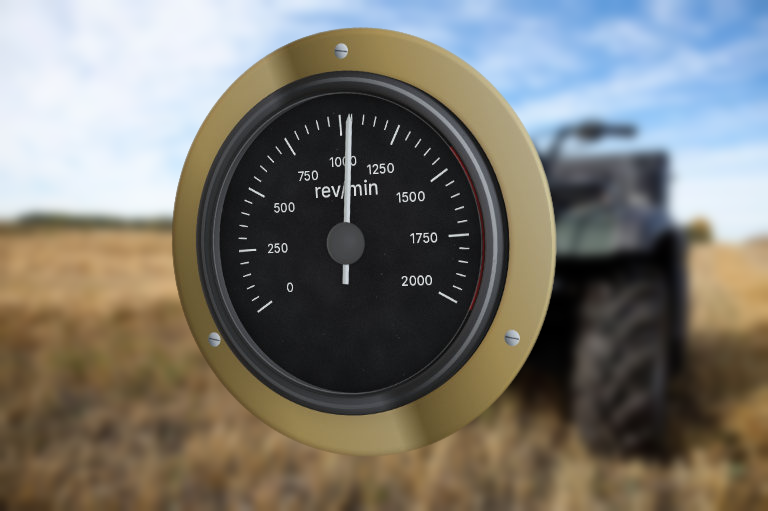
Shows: 1050 rpm
